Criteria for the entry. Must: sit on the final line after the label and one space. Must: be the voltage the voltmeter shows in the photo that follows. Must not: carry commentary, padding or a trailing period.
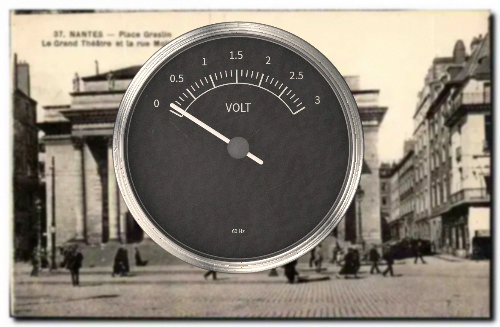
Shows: 0.1 V
